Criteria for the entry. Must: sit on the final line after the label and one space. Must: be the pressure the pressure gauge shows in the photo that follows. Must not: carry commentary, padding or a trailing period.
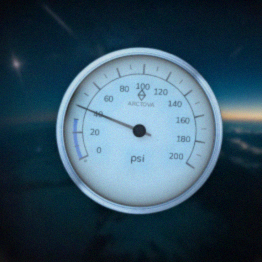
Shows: 40 psi
